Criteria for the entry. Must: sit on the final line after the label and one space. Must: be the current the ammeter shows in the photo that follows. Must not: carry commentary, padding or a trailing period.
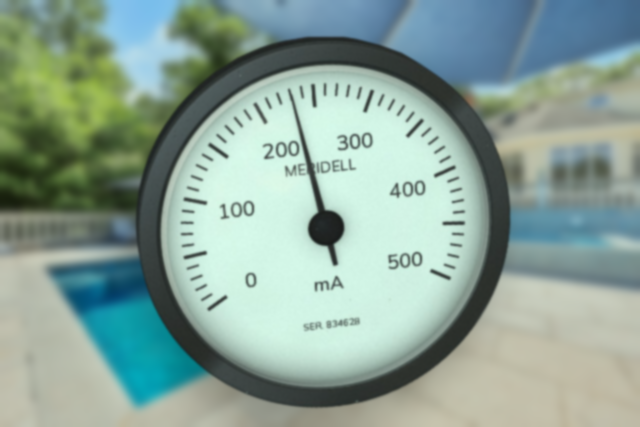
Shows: 230 mA
